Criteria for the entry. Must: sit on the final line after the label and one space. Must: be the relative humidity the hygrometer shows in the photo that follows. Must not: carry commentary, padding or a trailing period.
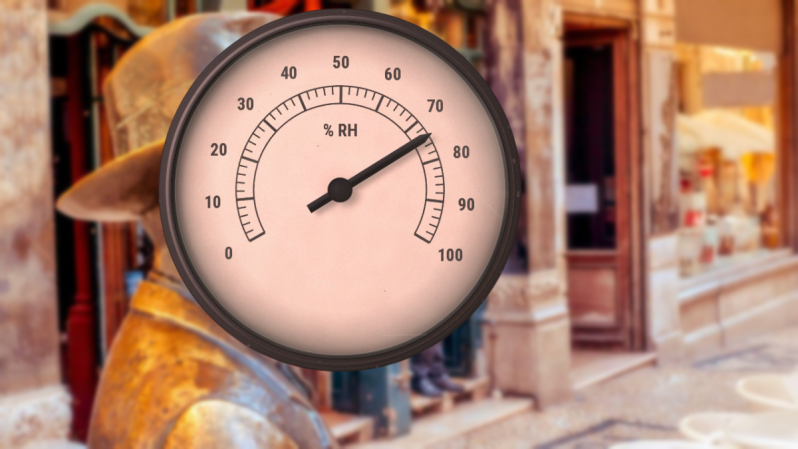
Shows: 74 %
